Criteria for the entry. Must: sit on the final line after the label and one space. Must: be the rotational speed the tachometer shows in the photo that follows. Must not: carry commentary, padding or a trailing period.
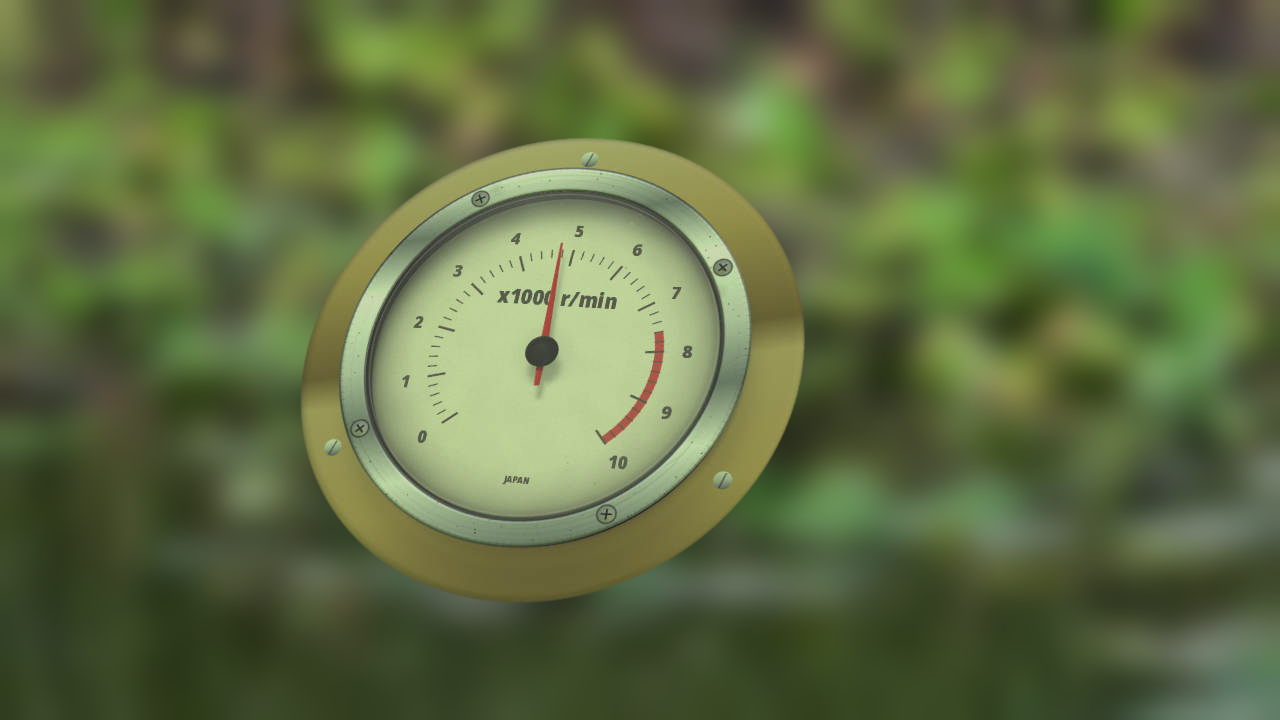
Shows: 4800 rpm
